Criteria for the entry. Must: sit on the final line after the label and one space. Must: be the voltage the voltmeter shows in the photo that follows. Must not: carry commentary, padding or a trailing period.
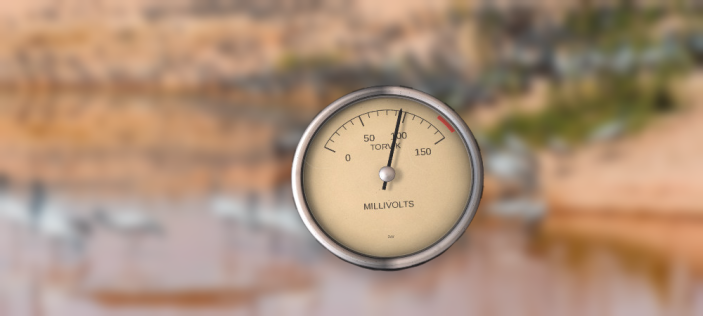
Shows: 95 mV
